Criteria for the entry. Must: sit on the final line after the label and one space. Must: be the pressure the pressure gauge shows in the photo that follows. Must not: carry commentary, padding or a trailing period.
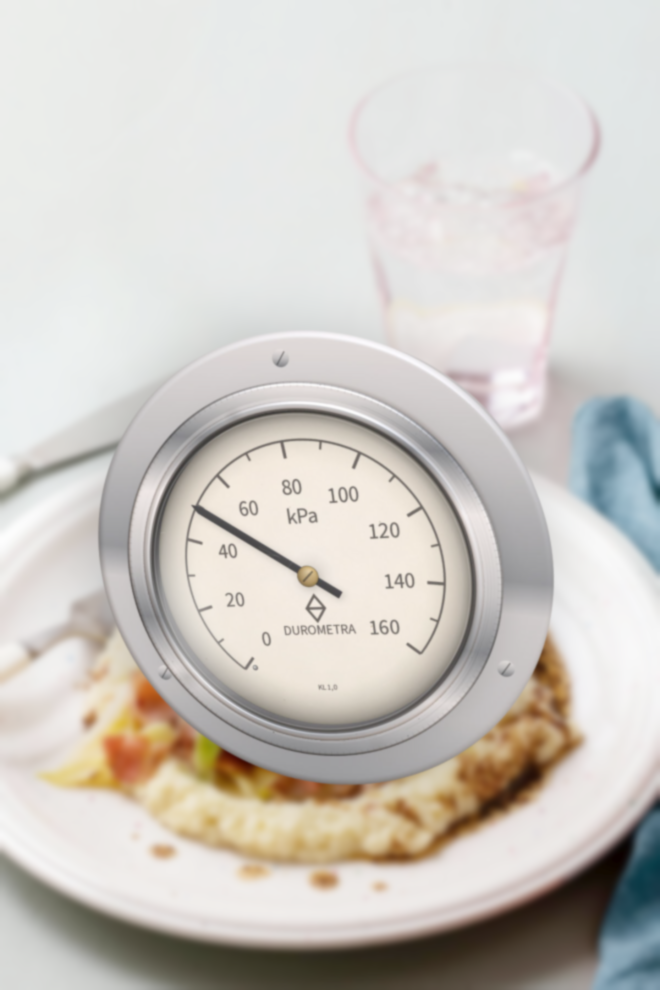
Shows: 50 kPa
